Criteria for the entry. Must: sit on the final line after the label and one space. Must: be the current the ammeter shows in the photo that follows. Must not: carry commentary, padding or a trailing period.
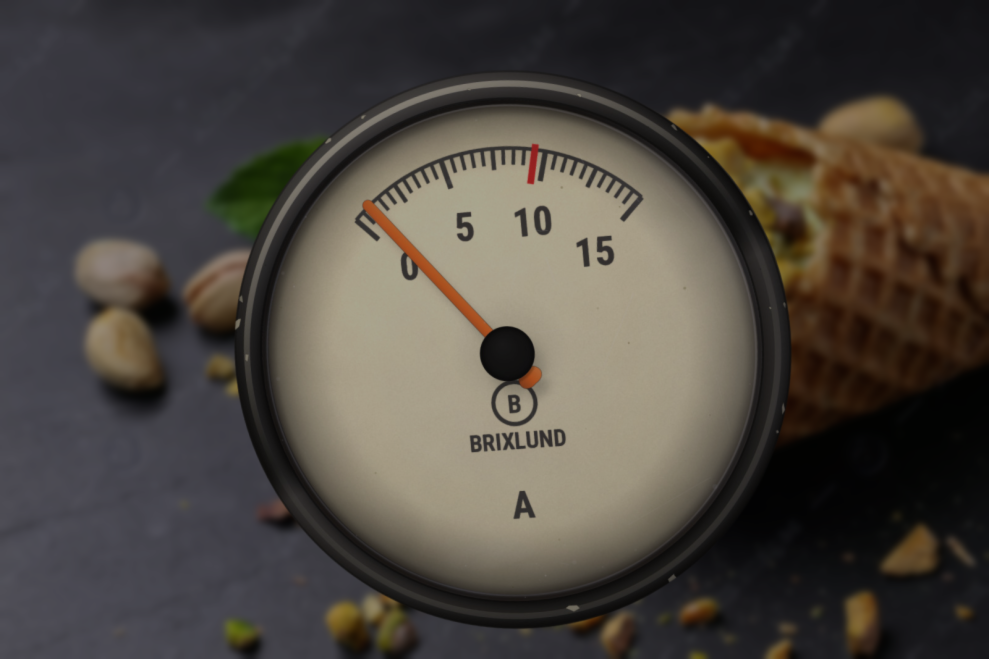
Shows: 1 A
